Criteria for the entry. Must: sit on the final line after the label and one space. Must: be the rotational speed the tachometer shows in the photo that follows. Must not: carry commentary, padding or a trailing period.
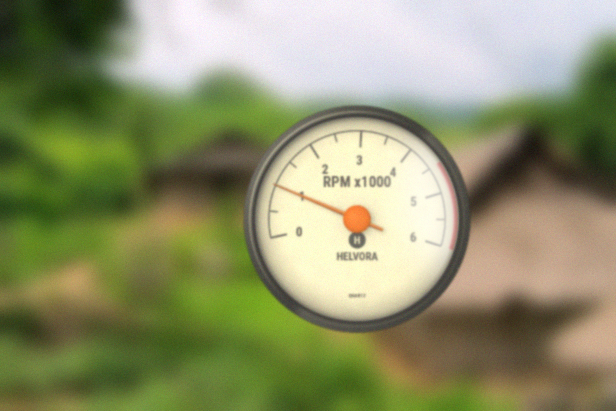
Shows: 1000 rpm
